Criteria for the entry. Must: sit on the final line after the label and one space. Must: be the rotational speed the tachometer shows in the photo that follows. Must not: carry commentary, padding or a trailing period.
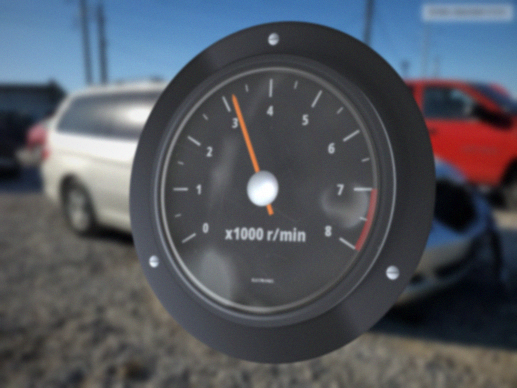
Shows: 3250 rpm
